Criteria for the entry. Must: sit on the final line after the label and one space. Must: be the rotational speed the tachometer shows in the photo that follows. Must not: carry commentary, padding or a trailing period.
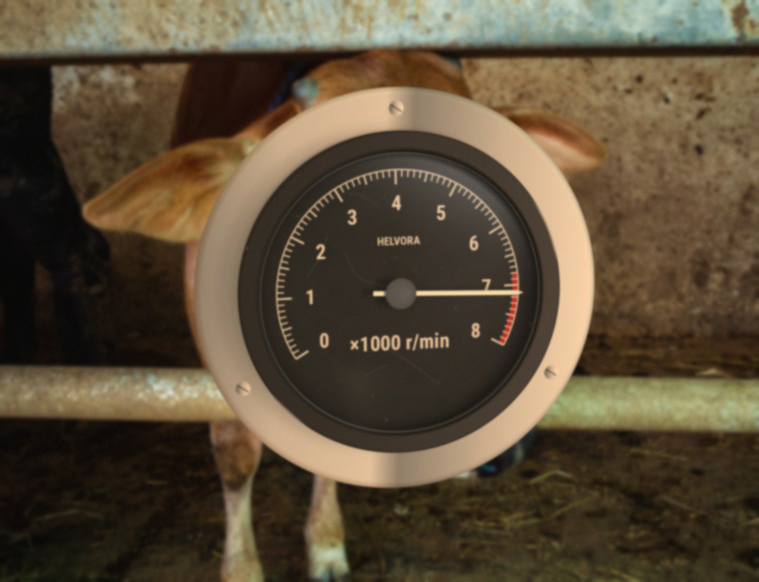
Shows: 7100 rpm
